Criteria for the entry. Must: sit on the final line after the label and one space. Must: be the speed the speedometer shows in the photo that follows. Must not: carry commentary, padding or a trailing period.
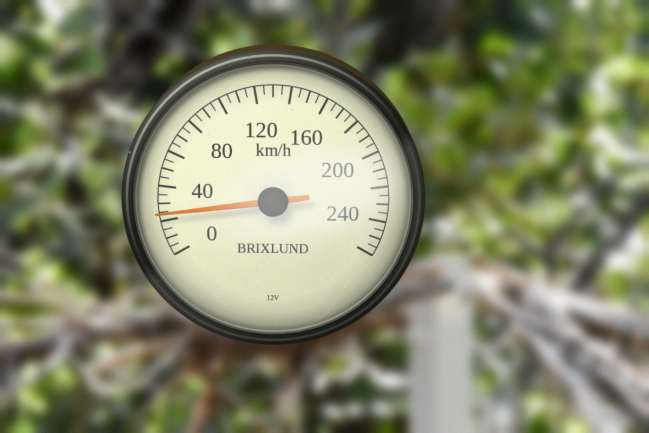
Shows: 25 km/h
